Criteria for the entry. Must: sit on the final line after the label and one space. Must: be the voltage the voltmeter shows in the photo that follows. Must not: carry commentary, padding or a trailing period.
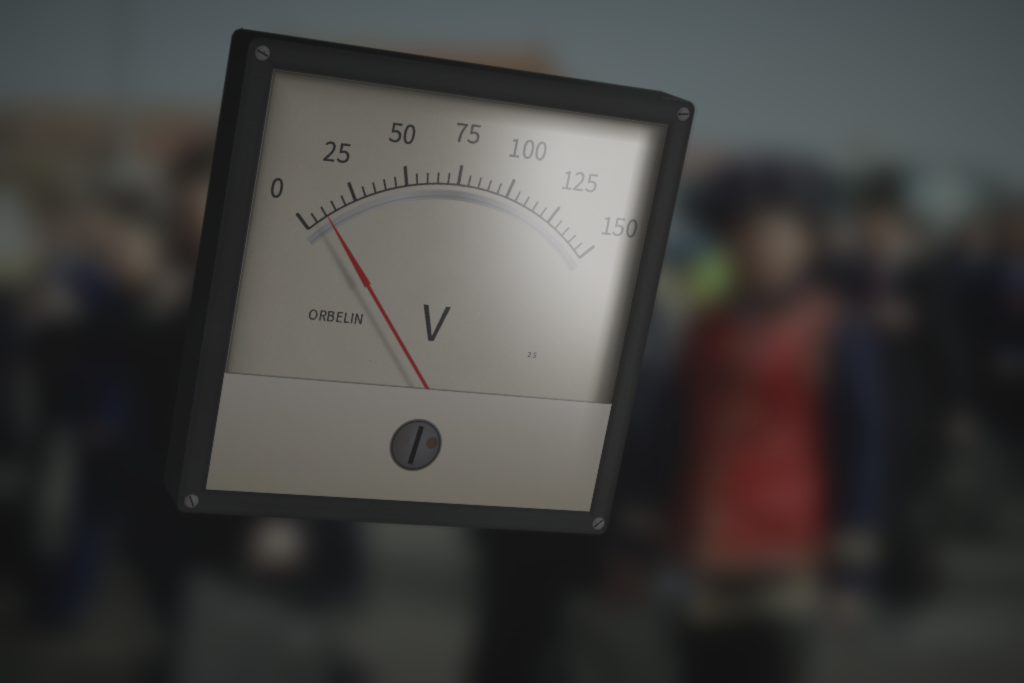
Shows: 10 V
